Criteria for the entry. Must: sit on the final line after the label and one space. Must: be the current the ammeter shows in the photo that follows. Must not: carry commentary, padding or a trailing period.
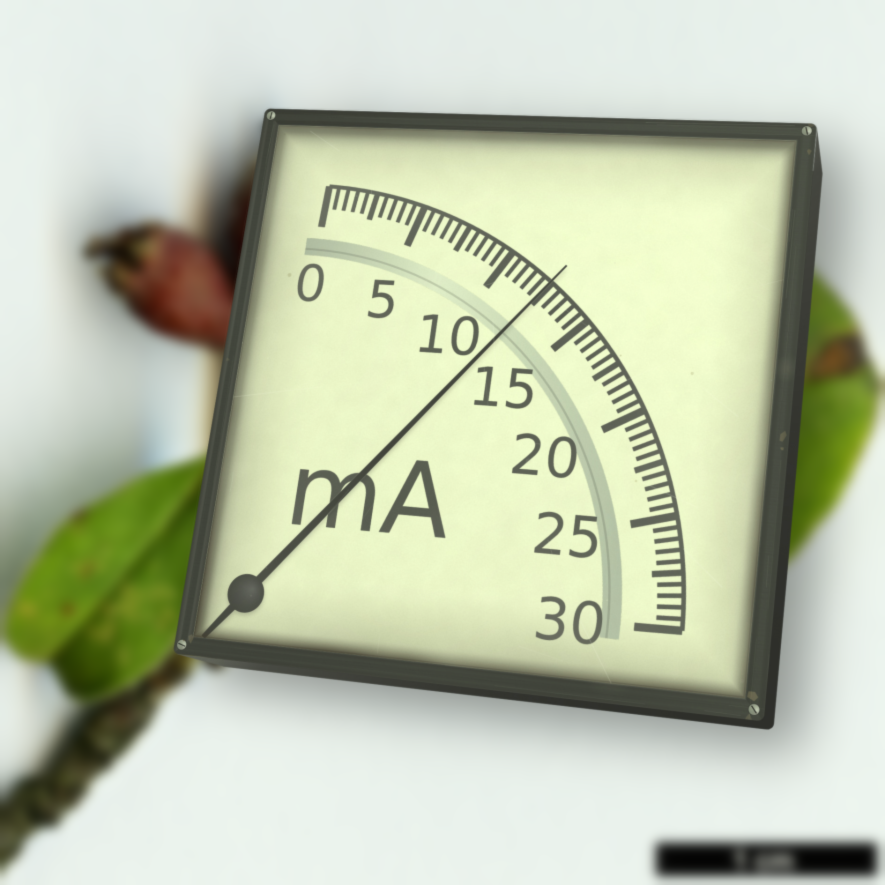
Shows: 12.5 mA
